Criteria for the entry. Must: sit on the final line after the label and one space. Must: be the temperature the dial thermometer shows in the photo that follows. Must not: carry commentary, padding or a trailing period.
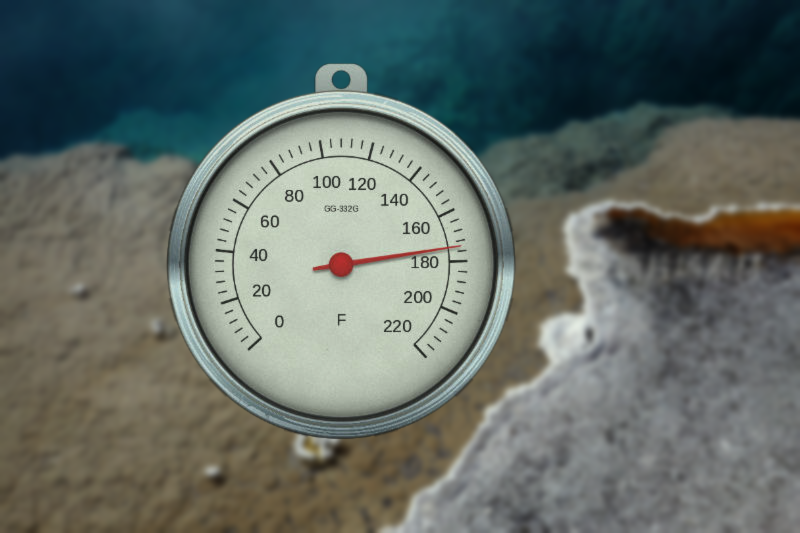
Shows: 174 °F
